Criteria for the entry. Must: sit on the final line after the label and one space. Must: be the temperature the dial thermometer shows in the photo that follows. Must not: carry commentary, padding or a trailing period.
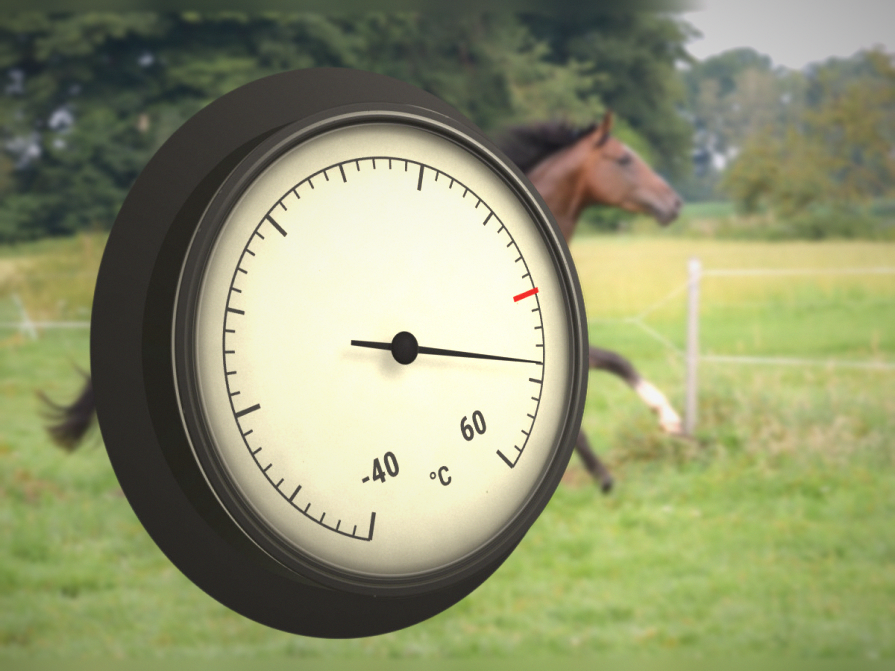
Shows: 48 °C
